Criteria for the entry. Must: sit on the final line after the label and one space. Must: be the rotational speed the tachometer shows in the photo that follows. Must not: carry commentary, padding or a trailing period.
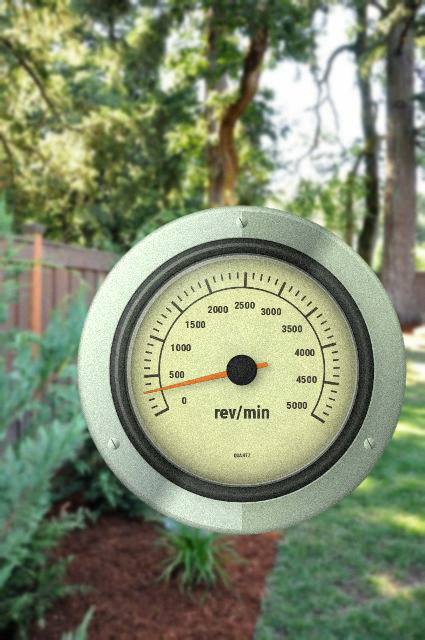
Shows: 300 rpm
